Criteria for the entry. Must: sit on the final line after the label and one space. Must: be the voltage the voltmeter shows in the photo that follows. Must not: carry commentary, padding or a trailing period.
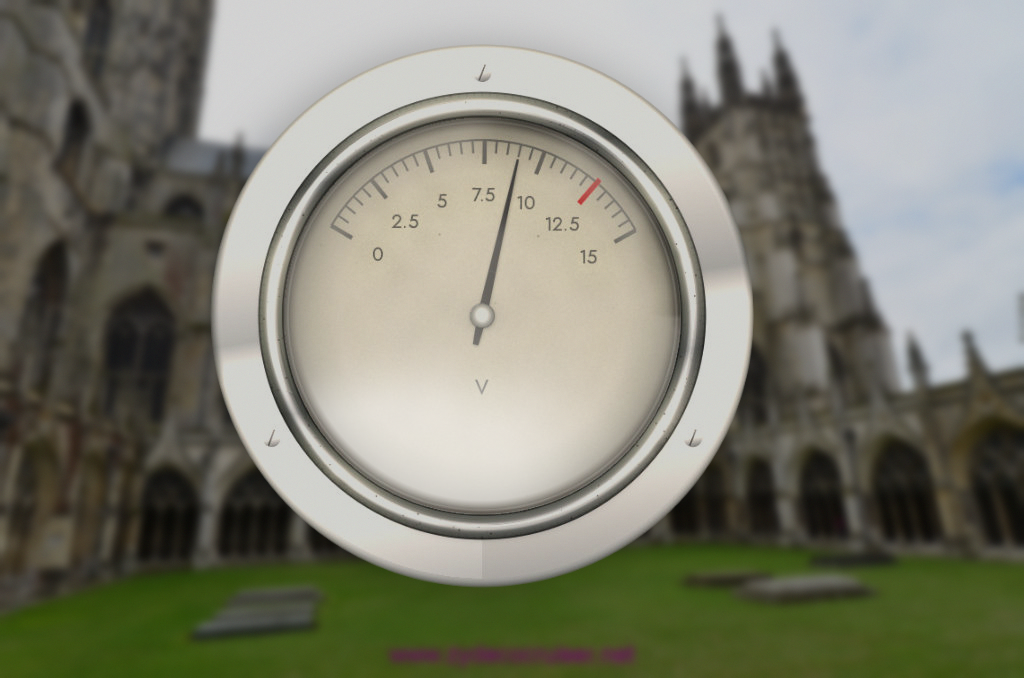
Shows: 9 V
